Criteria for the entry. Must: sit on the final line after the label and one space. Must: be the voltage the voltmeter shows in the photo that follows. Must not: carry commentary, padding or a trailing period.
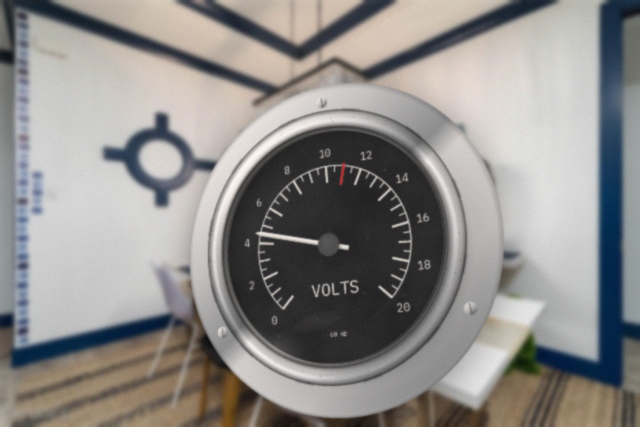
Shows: 4.5 V
